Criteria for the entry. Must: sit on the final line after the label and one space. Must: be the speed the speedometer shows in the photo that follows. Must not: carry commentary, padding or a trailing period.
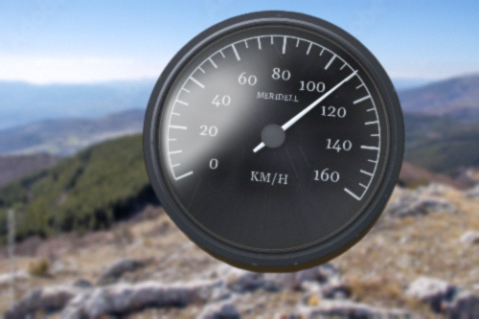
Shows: 110 km/h
